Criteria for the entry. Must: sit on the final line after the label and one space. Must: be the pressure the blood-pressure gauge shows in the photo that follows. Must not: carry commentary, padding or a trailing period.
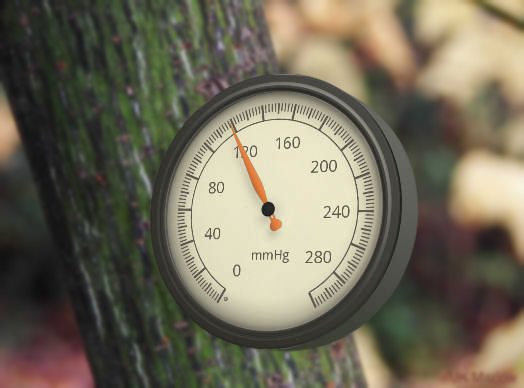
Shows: 120 mmHg
